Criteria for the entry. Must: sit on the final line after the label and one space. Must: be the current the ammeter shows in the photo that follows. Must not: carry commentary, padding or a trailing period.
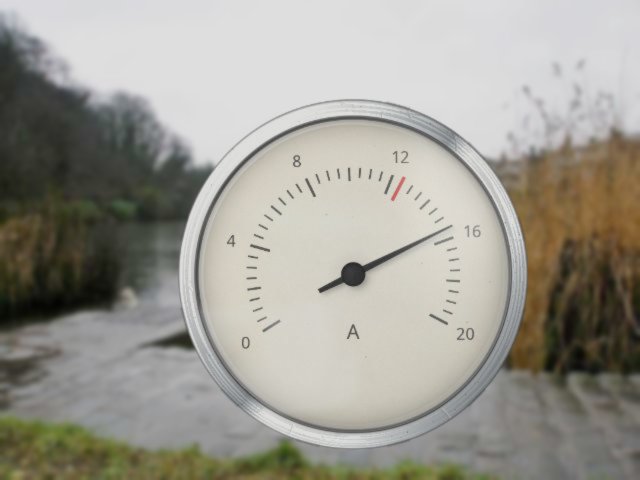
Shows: 15.5 A
